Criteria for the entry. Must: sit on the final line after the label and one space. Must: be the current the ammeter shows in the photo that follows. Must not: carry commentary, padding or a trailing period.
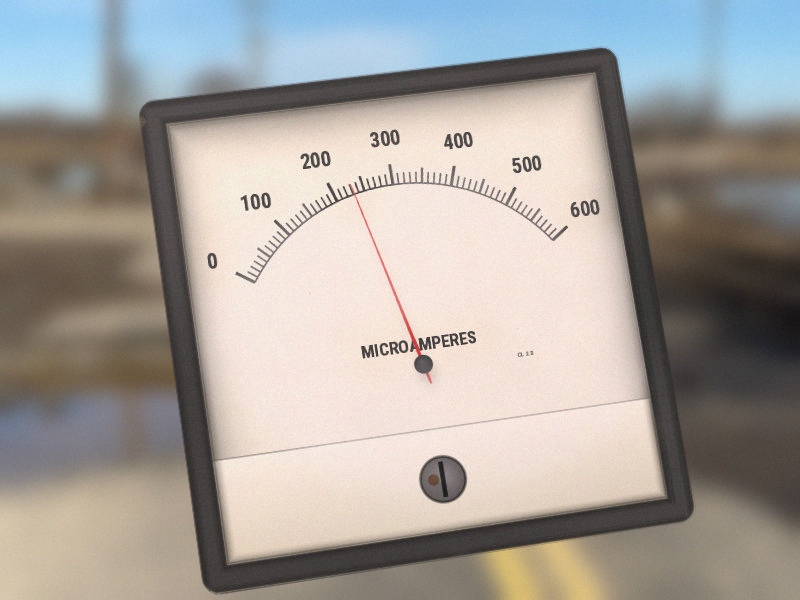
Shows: 230 µA
